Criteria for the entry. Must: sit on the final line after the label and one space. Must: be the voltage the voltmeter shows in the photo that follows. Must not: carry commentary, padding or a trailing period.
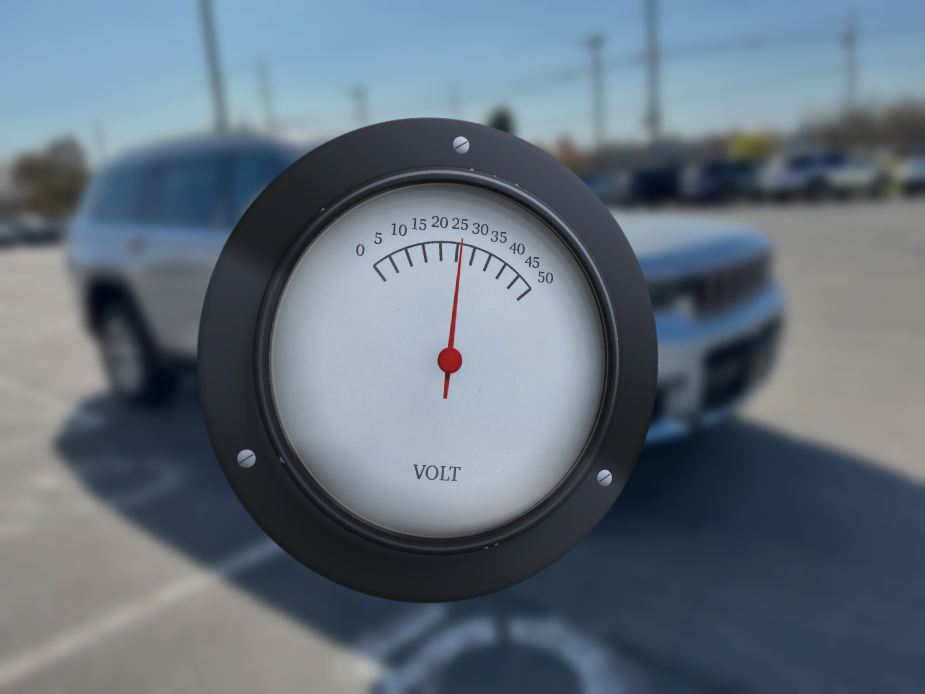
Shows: 25 V
